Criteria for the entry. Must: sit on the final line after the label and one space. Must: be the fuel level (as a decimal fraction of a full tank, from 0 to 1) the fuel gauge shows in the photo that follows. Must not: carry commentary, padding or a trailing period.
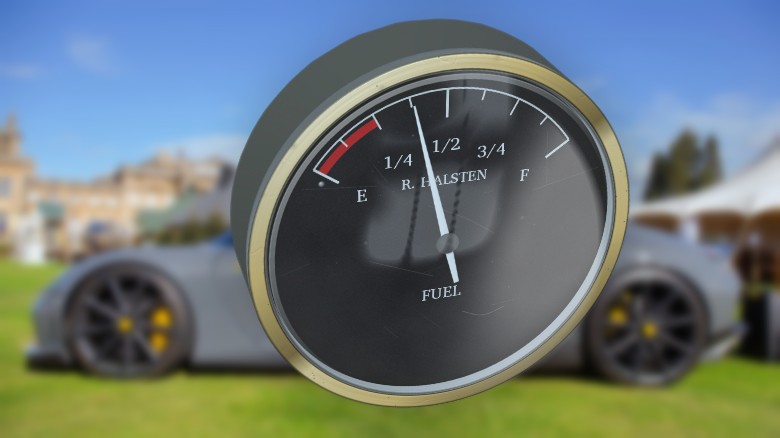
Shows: 0.375
